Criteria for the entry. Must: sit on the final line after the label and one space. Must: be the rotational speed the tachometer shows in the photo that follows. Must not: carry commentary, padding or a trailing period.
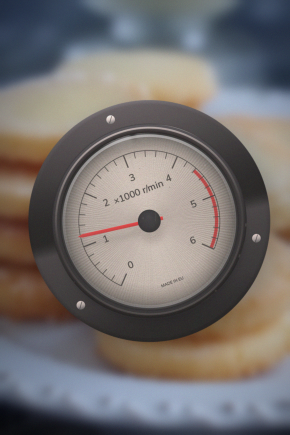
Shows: 1200 rpm
